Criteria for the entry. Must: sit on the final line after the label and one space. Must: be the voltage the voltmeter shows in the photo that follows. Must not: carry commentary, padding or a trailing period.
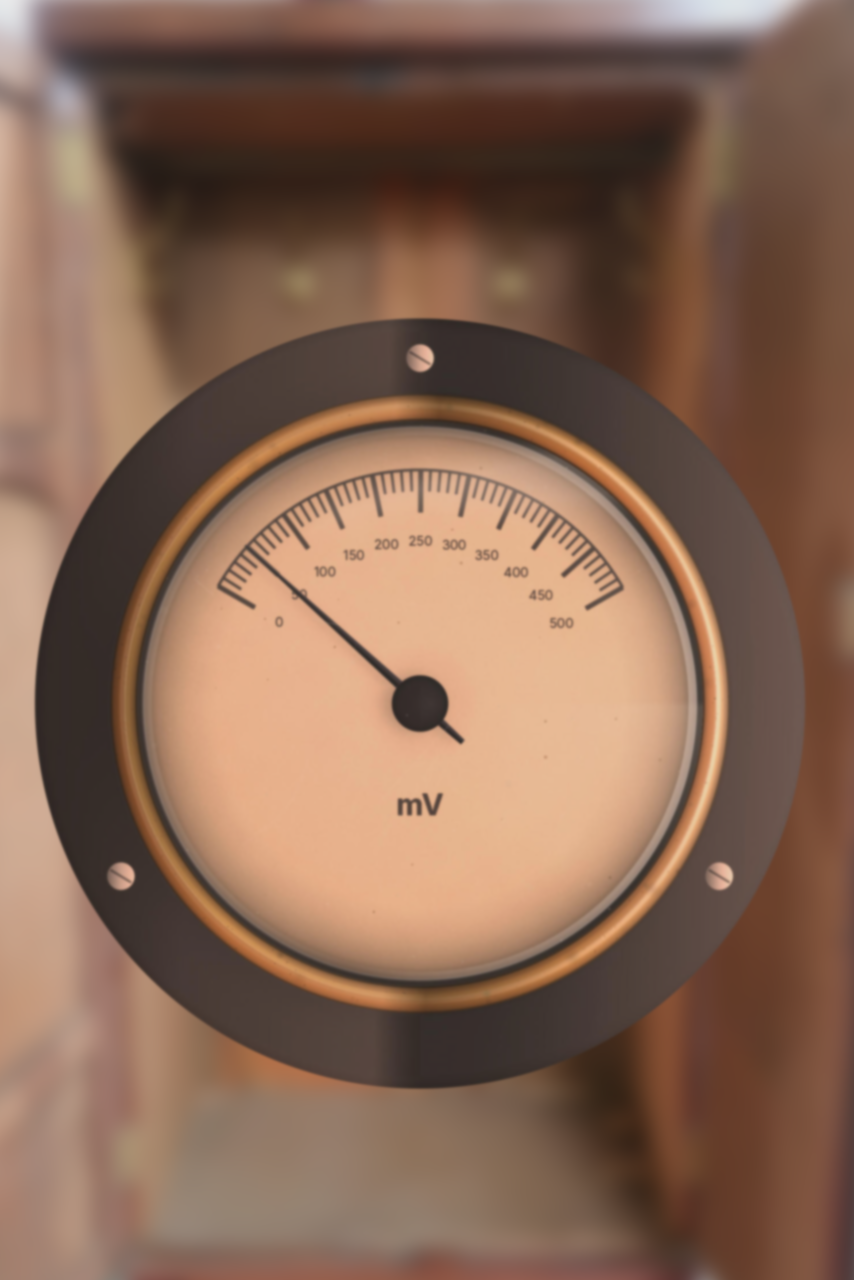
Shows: 50 mV
